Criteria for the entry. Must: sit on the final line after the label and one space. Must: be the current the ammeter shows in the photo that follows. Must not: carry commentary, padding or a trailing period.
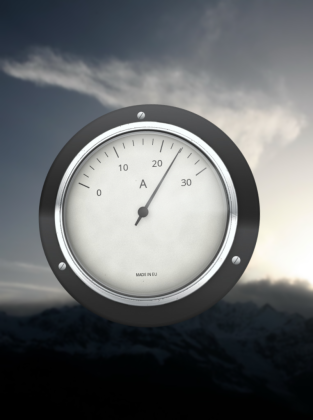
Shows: 24 A
